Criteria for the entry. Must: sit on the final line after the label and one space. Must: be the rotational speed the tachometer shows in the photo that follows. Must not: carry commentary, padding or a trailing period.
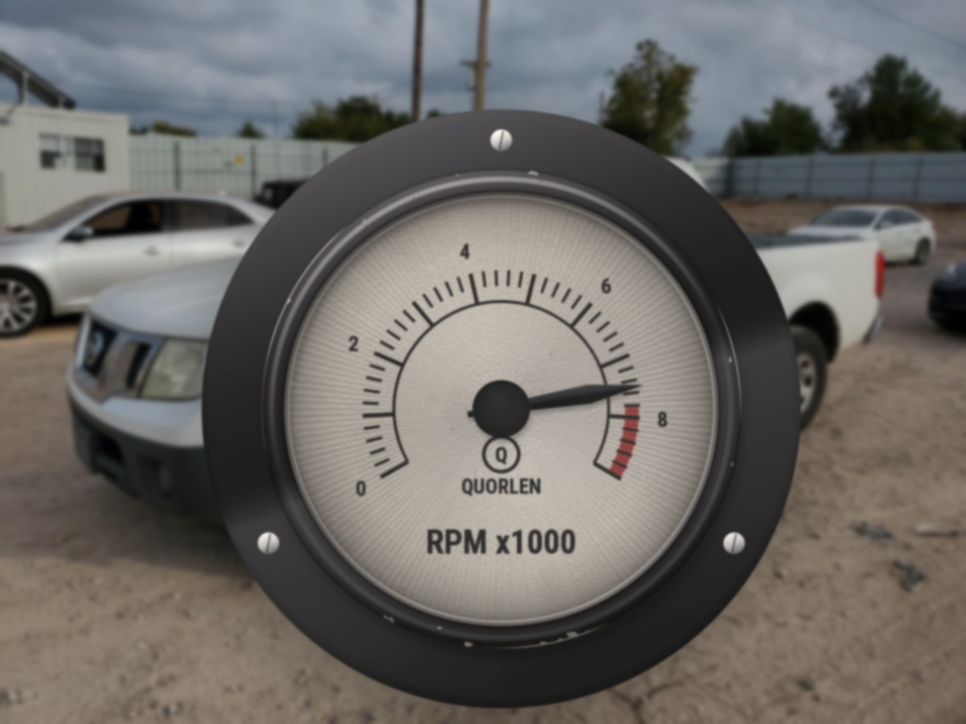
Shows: 7500 rpm
